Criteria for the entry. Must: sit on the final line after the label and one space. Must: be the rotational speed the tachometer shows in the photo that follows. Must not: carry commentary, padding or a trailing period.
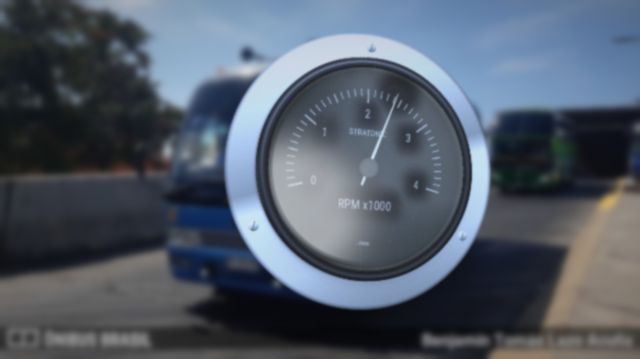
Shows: 2400 rpm
